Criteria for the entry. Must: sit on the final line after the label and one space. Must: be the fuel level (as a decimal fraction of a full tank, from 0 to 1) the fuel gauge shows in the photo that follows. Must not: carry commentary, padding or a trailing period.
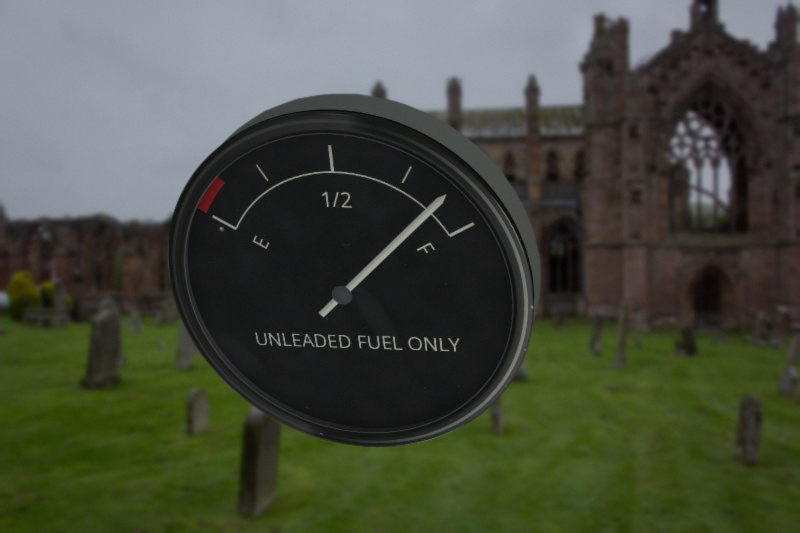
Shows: 0.875
